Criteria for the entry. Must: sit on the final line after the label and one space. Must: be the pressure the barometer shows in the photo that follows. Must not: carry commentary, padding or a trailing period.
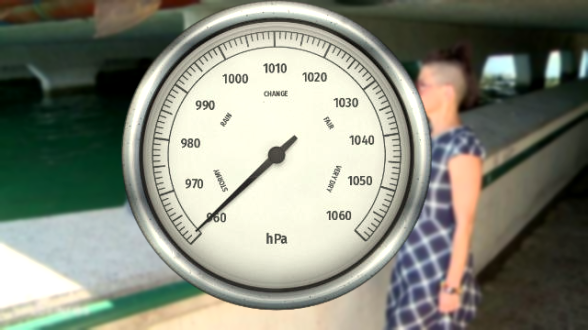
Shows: 961 hPa
